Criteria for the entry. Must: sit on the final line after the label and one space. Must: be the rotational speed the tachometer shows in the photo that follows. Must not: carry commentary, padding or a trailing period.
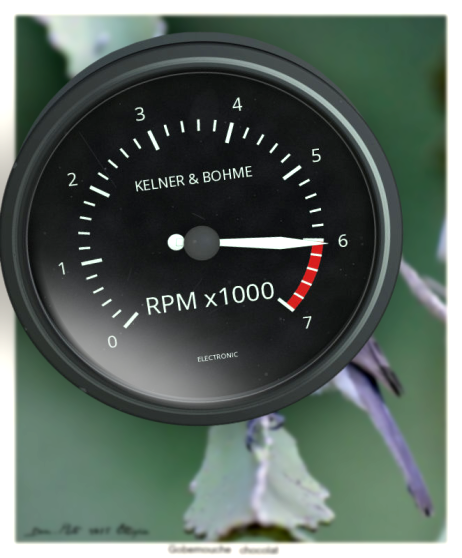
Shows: 6000 rpm
